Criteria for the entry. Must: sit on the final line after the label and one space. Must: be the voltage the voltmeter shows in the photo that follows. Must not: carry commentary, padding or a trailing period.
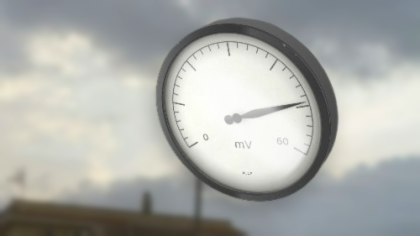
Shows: 49 mV
